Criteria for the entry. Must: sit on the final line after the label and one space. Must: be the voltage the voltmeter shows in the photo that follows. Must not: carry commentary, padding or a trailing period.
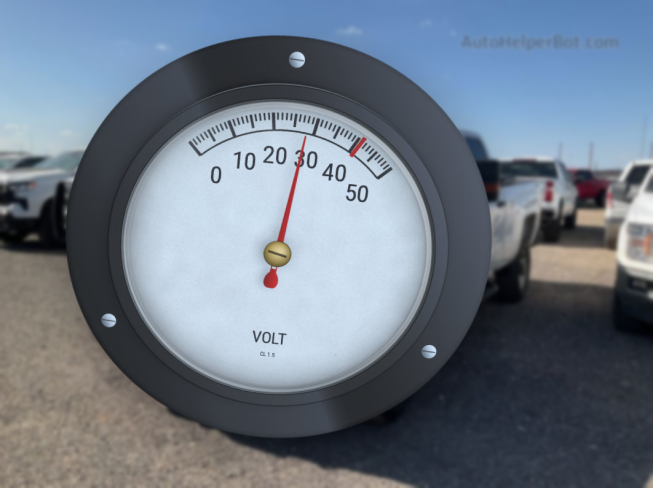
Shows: 28 V
